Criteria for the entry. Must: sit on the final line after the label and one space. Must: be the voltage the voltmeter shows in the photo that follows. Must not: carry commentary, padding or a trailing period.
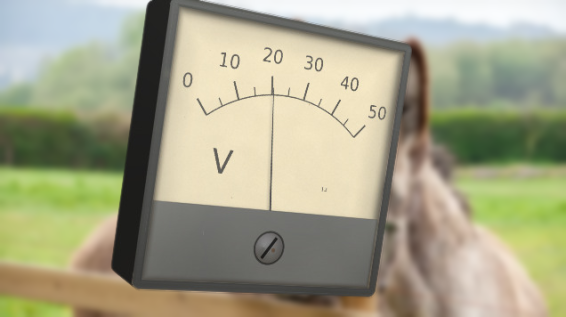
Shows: 20 V
